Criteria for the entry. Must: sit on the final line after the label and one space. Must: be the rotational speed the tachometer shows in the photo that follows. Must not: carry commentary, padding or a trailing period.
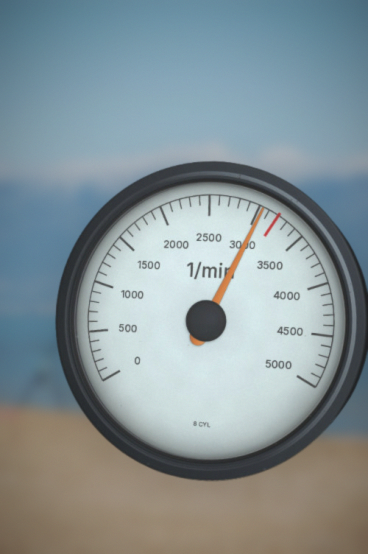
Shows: 3050 rpm
